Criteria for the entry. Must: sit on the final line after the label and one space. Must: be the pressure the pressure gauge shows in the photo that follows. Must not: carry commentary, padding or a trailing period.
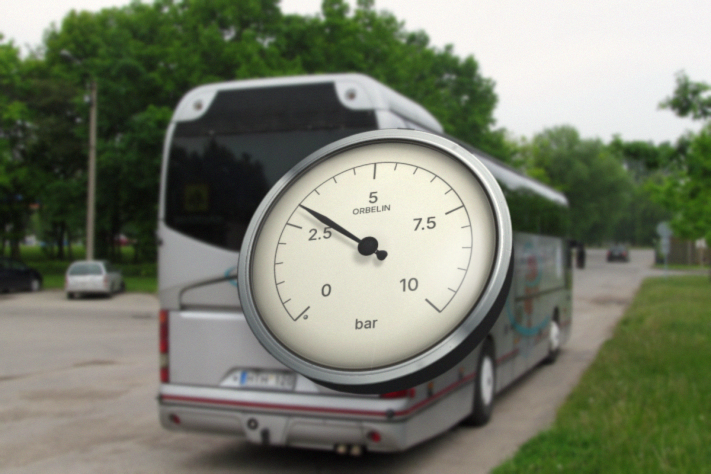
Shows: 3 bar
